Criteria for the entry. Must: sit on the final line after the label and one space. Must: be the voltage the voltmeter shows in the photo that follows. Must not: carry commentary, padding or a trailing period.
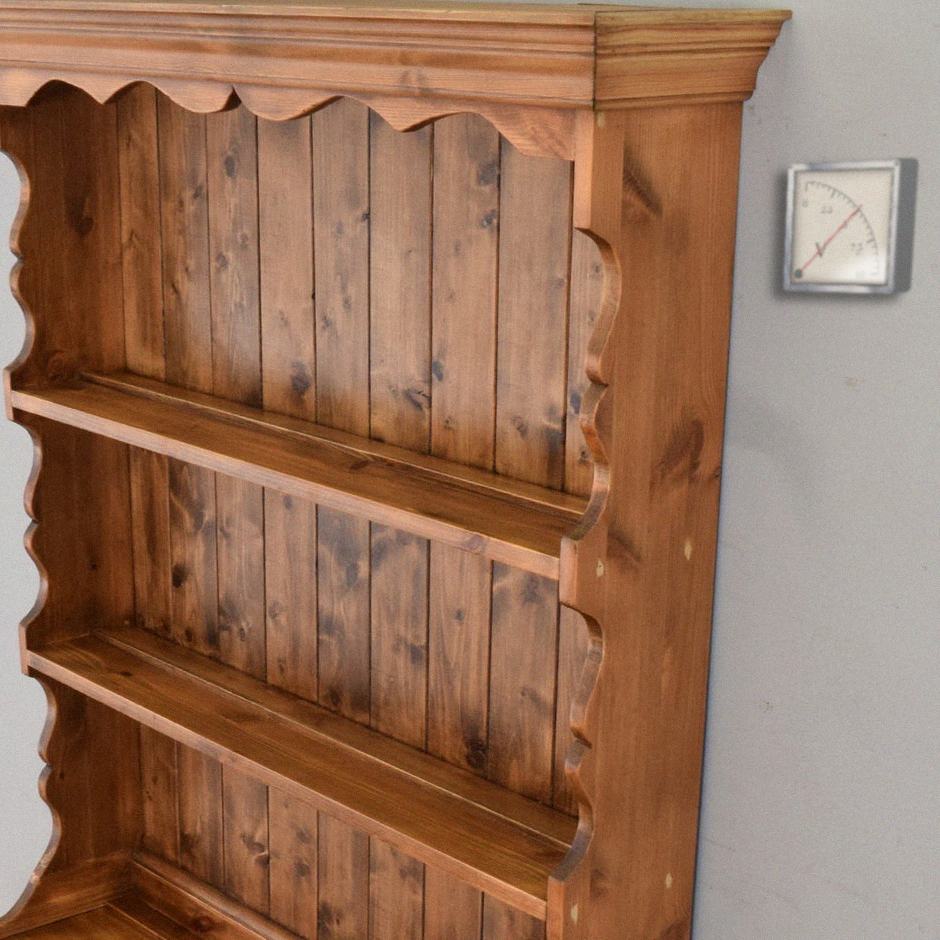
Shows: 5 V
